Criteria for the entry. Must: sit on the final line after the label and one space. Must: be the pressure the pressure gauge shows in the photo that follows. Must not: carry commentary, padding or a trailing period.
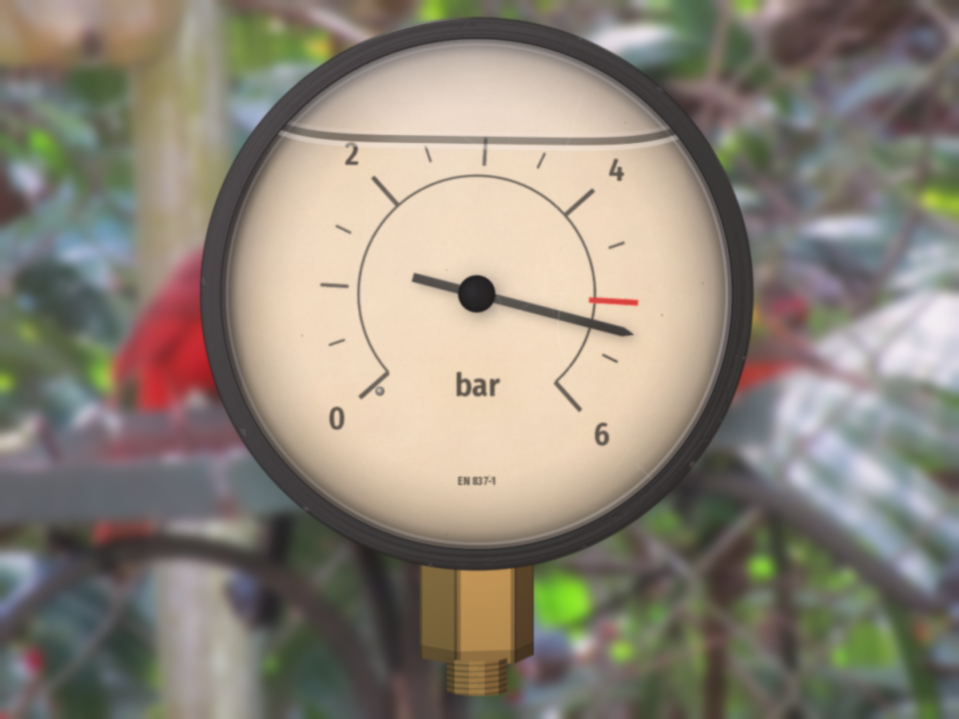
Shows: 5.25 bar
